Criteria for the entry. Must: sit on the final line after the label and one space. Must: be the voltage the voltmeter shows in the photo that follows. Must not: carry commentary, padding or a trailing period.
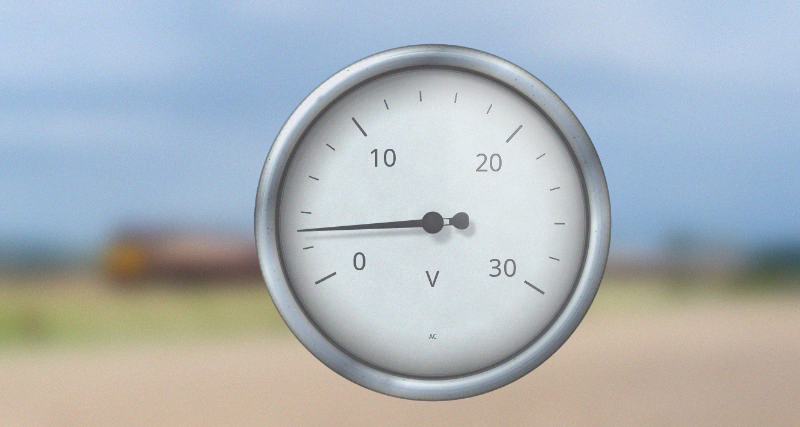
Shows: 3 V
